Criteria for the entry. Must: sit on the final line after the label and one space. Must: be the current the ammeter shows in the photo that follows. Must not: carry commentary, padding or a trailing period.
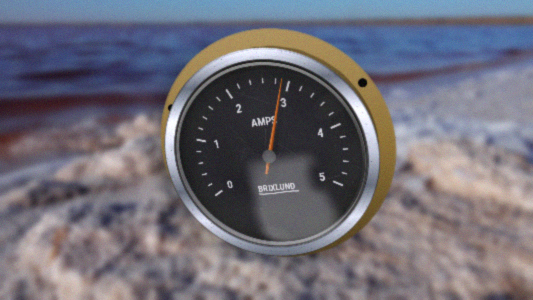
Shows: 2.9 A
